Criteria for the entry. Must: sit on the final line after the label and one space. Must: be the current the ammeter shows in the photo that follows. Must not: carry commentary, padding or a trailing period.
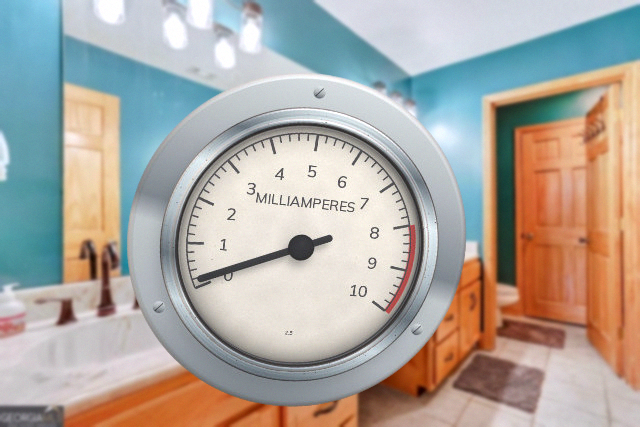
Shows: 0.2 mA
